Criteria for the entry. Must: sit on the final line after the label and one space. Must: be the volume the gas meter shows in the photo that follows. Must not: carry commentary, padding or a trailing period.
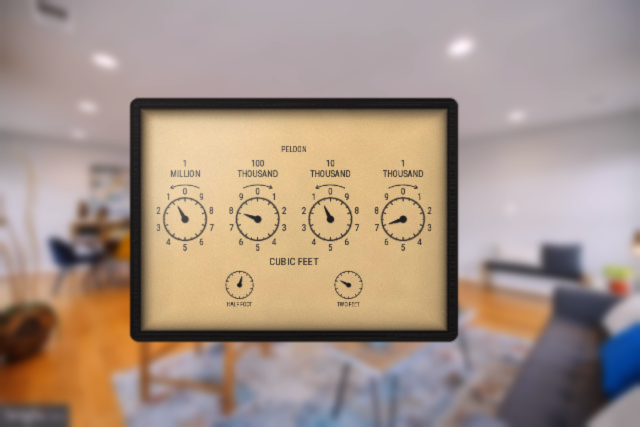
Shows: 80700 ft³
